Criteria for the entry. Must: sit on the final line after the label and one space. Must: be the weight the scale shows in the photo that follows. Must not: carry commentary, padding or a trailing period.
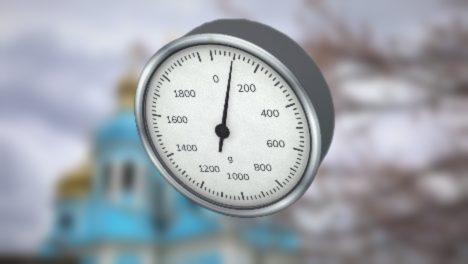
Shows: 100 g
